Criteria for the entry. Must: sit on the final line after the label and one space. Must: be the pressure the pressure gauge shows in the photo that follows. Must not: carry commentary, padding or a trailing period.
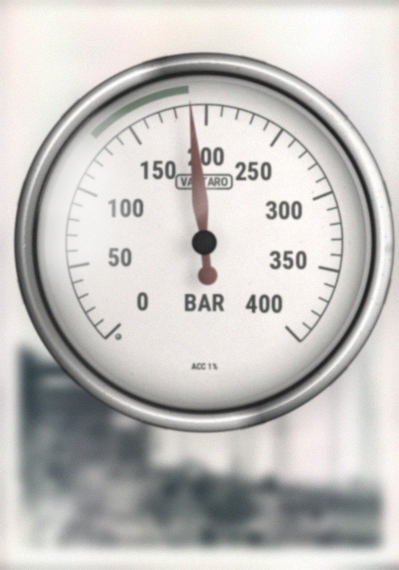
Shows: 190 bar
